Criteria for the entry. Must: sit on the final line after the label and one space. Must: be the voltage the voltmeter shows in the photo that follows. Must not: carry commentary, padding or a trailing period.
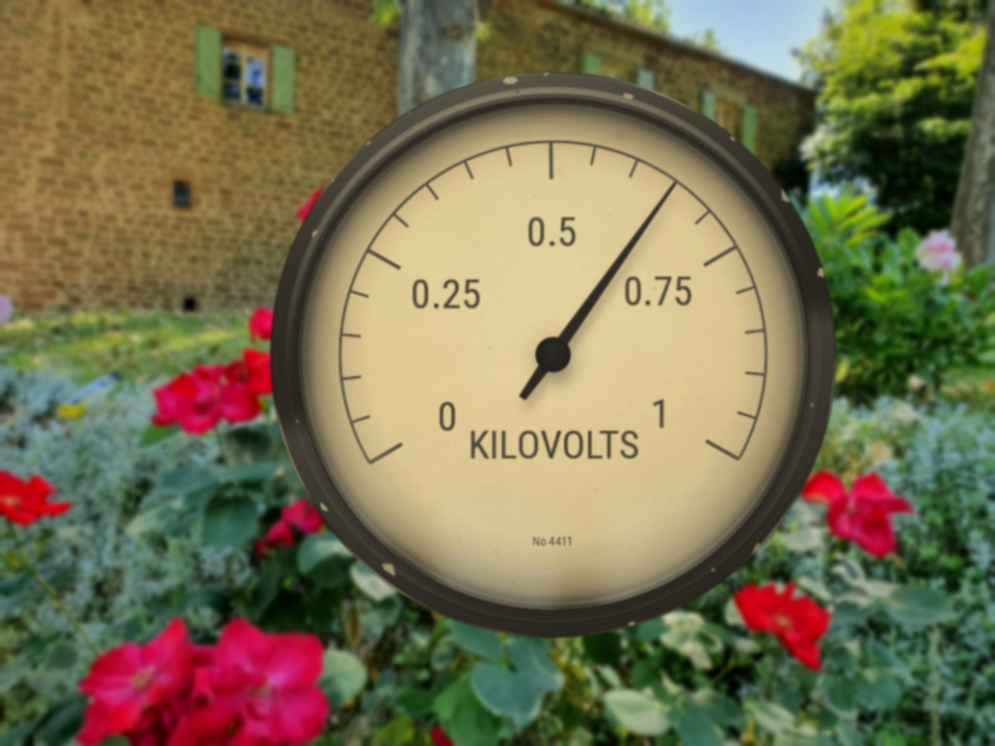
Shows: 0.65 kV
